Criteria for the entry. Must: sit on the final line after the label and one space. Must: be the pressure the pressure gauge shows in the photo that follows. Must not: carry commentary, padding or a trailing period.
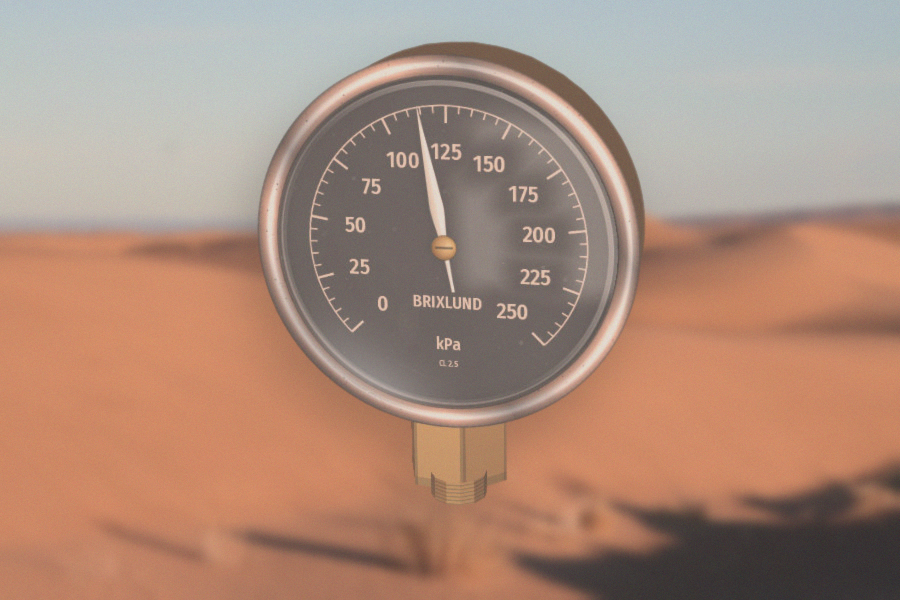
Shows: 115 kPa
